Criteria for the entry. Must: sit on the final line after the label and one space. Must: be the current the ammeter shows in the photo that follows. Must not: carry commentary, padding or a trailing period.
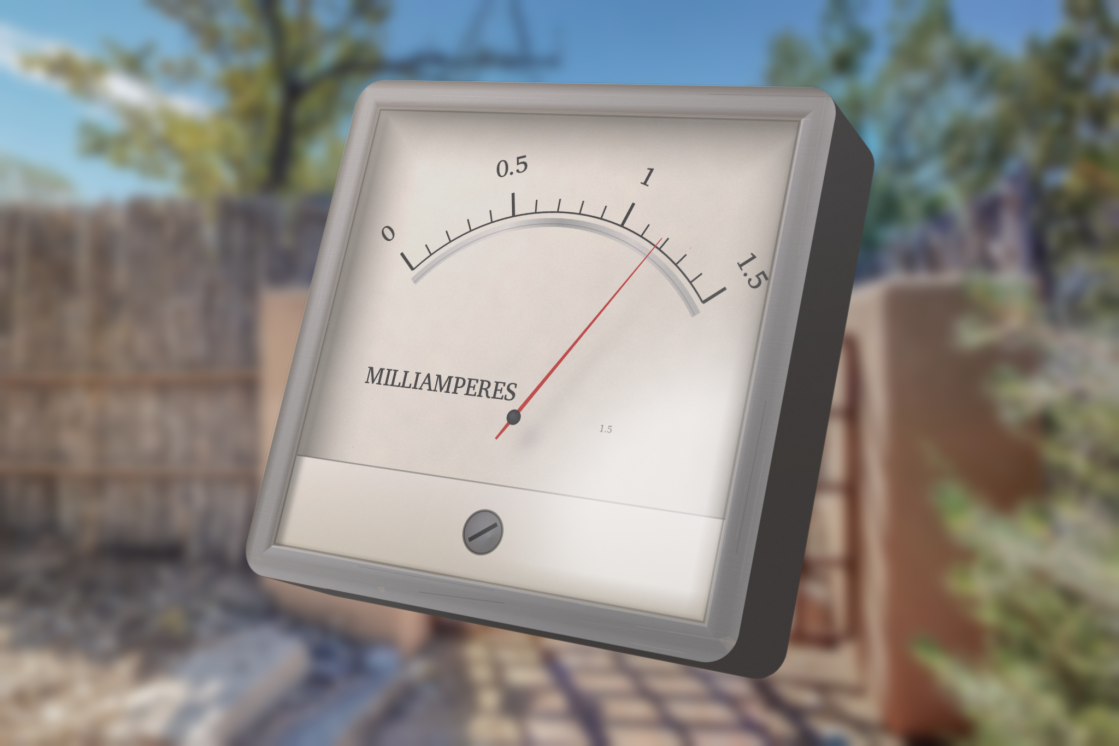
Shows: 1.2 mA
